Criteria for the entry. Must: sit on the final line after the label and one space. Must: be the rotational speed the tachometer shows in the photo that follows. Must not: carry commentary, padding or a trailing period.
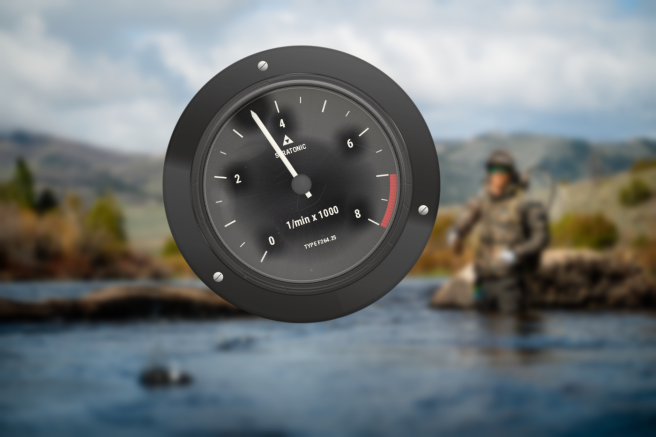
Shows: 3500 rpm
